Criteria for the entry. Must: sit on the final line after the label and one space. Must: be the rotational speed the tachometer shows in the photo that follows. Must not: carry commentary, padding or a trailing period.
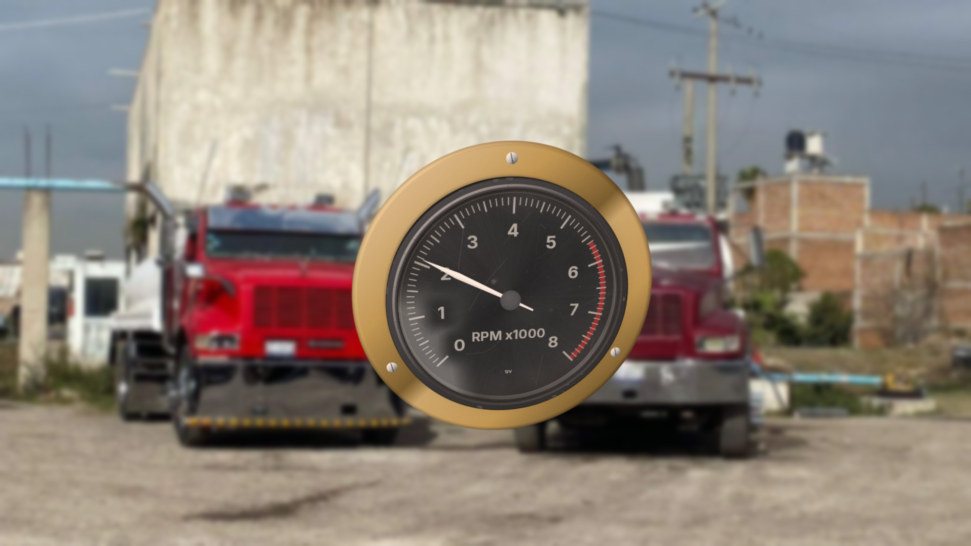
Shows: 2100 rpm
